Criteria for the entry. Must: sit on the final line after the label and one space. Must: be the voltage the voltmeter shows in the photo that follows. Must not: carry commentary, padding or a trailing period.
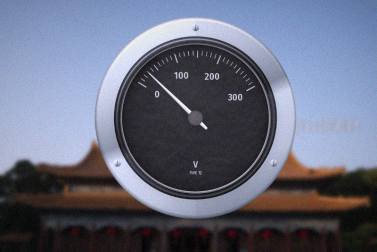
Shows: 30 V
